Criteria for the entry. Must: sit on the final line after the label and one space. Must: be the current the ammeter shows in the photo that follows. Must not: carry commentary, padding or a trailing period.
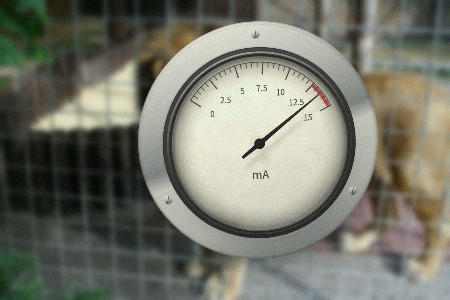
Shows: 13.5 mA
